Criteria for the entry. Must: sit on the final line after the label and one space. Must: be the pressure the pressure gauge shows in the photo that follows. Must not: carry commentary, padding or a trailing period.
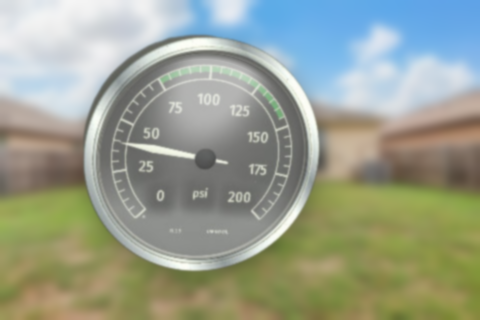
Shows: 40 psi
